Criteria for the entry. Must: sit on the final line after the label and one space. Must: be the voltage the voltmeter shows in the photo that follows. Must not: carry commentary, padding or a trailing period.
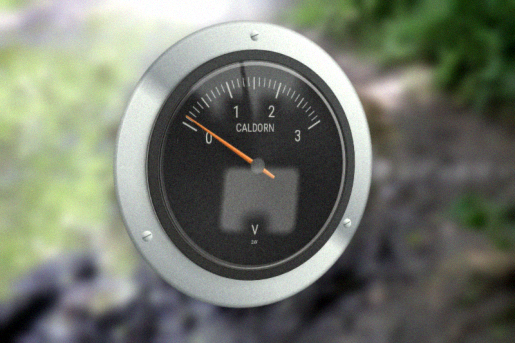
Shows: 0.1 V
